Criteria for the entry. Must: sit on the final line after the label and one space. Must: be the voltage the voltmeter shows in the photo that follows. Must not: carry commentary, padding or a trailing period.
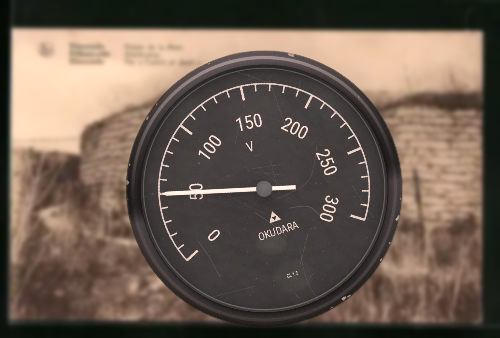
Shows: 50 V
